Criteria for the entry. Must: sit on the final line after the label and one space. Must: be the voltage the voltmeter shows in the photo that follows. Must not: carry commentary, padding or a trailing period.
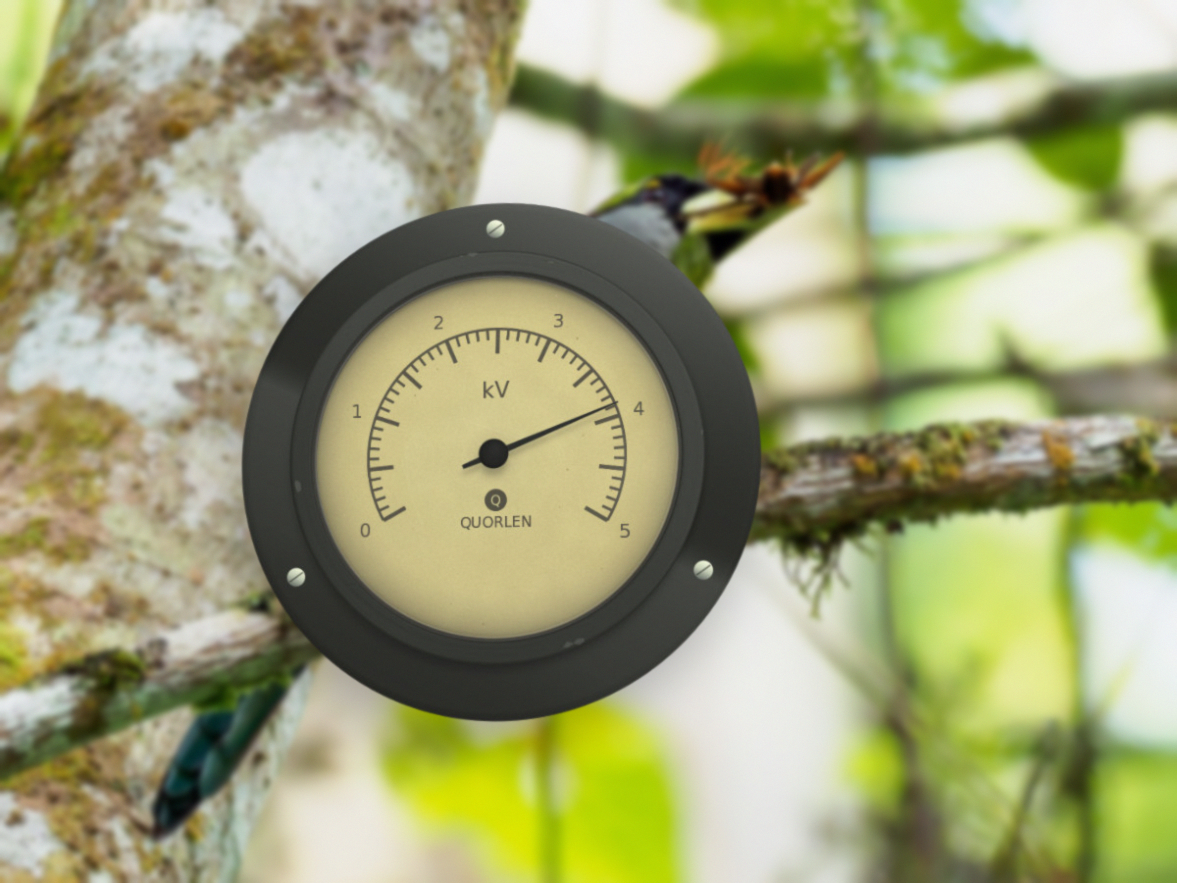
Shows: 3.9 kV
